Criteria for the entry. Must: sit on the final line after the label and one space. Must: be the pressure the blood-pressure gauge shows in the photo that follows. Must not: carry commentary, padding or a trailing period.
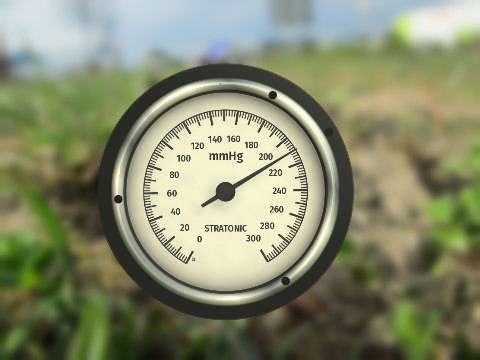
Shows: 210 mmHg
